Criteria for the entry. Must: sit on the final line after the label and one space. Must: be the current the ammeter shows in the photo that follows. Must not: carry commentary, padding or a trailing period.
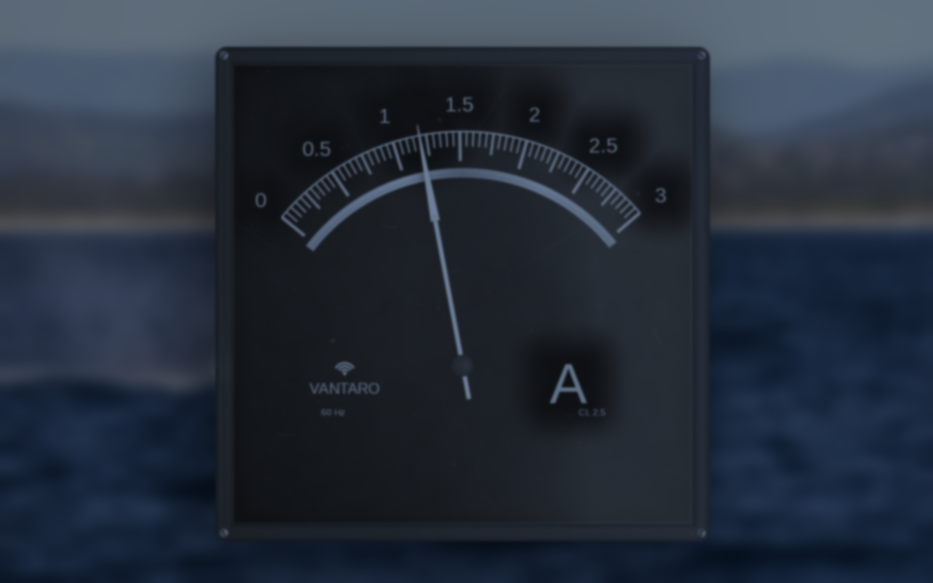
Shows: 1.2 A
